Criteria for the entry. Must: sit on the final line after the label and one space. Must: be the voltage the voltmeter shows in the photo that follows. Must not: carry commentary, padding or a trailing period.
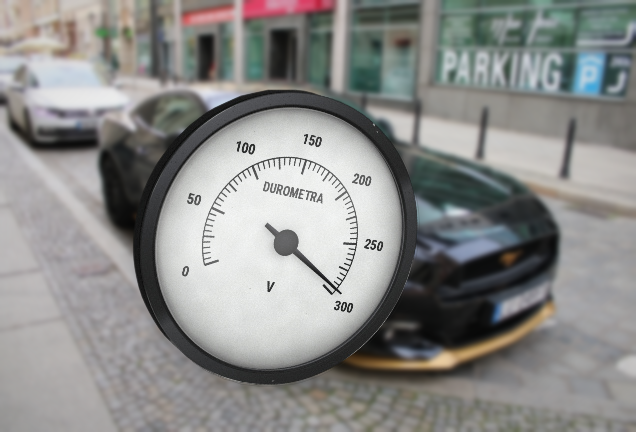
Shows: 295 V
